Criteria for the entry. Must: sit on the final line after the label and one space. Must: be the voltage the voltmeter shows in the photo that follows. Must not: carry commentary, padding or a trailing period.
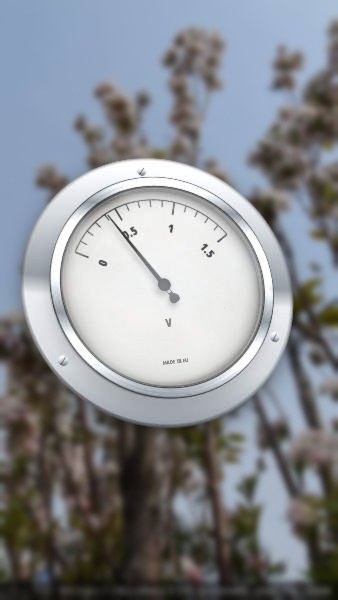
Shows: 0.4 V
